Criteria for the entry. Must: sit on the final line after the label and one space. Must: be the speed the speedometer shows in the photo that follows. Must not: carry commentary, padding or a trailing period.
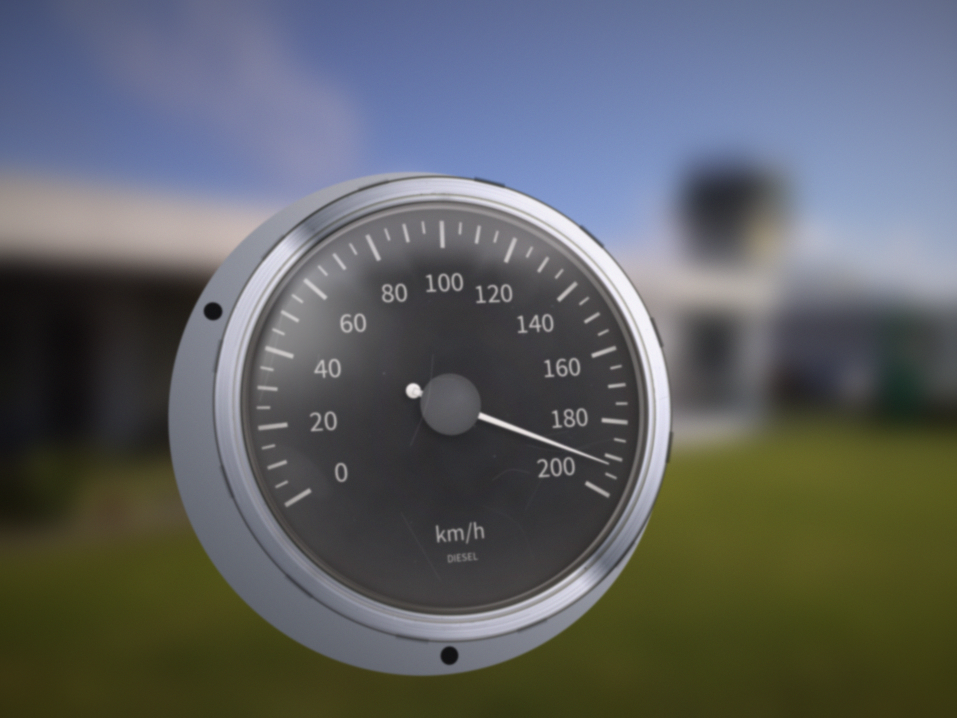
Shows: 192.5 km/h
